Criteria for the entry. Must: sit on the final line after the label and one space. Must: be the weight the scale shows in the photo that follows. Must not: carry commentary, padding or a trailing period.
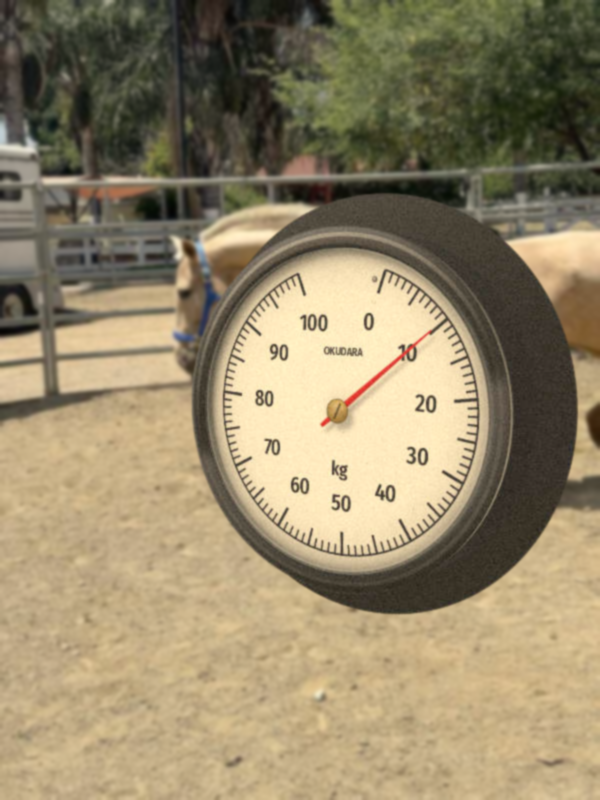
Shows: 10 kg
